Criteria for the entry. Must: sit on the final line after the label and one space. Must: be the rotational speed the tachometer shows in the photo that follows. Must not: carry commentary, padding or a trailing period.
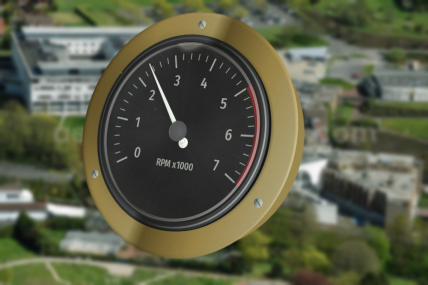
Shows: 2400 rpm
